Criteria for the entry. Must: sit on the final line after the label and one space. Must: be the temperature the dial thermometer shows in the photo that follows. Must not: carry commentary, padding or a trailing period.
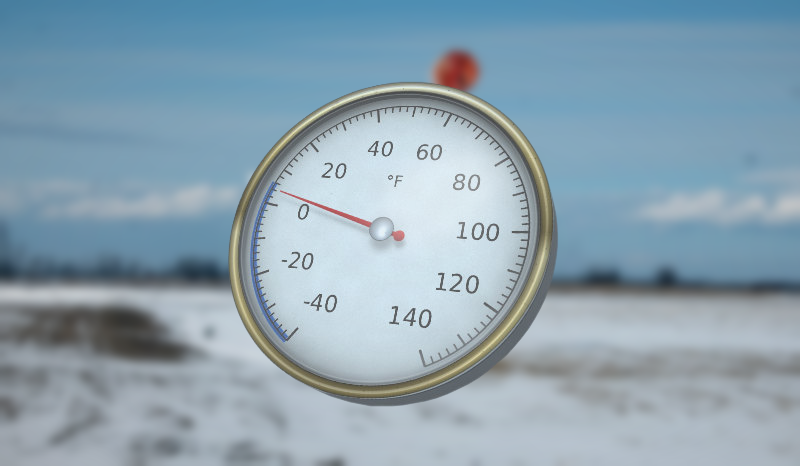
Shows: 4 °F
